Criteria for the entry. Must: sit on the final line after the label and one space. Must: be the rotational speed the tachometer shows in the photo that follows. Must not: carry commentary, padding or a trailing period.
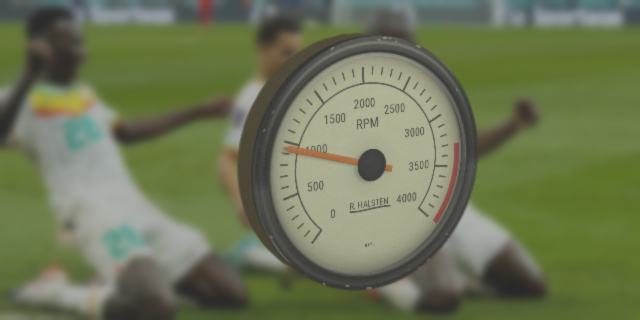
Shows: 950 rpm
